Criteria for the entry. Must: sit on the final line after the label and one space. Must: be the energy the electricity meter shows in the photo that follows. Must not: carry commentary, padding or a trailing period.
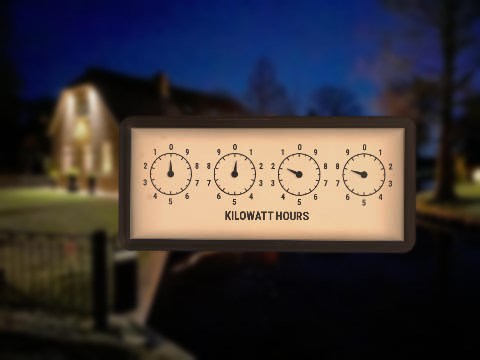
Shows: 18 kWh
